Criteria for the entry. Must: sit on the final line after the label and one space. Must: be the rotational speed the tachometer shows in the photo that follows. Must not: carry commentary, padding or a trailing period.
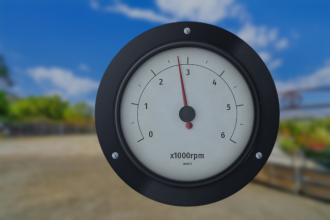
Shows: 2750 rpm
